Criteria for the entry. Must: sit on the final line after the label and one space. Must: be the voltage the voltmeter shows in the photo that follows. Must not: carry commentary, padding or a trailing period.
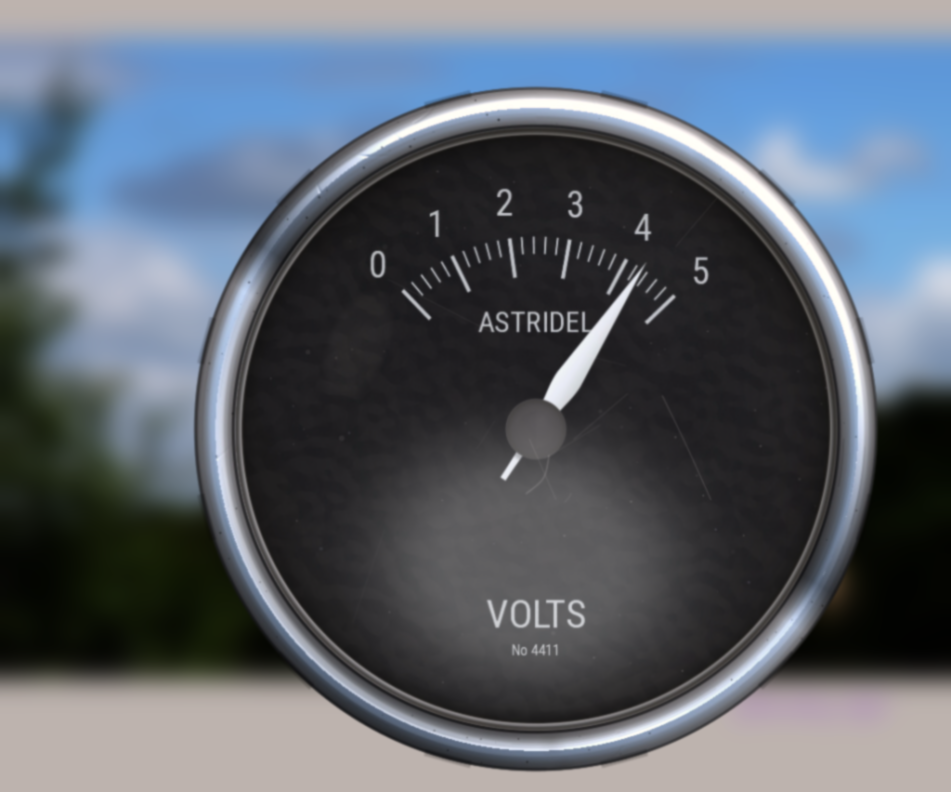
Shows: 4.3 V
